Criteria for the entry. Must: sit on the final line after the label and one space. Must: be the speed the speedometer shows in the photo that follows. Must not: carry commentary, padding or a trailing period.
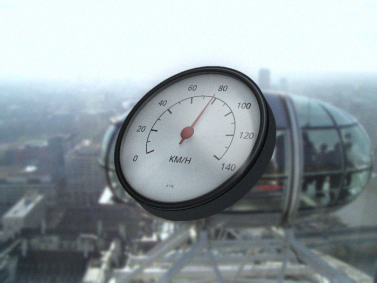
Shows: 80 km/h
